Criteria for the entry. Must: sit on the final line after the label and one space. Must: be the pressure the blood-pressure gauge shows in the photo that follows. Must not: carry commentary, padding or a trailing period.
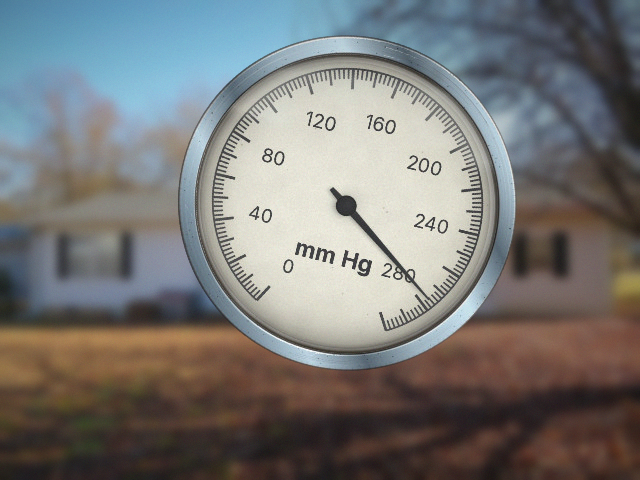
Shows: 276 mmHg
